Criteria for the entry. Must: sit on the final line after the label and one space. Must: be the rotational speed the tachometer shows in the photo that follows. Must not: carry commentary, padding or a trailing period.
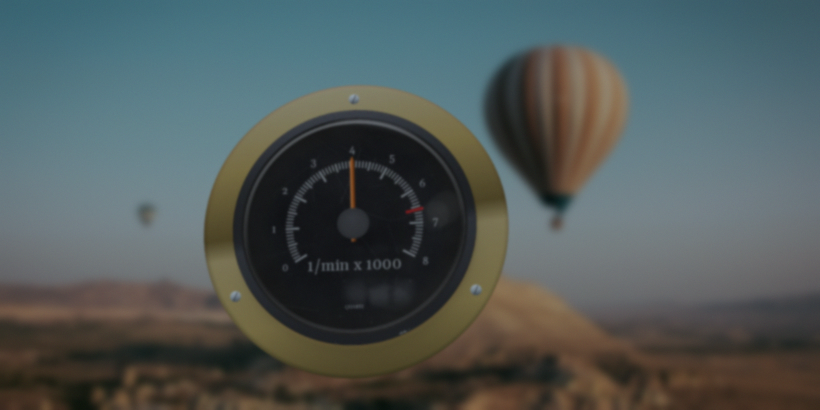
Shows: 4000 rpm
